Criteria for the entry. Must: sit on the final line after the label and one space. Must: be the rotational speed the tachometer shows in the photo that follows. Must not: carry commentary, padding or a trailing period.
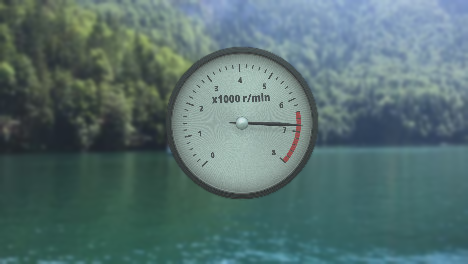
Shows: 6800 rpm
